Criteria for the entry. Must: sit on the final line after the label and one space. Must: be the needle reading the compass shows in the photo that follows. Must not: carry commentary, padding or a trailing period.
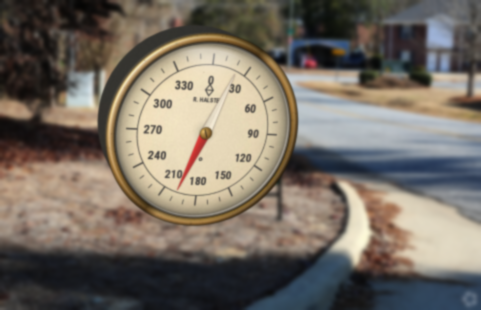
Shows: 200 °
